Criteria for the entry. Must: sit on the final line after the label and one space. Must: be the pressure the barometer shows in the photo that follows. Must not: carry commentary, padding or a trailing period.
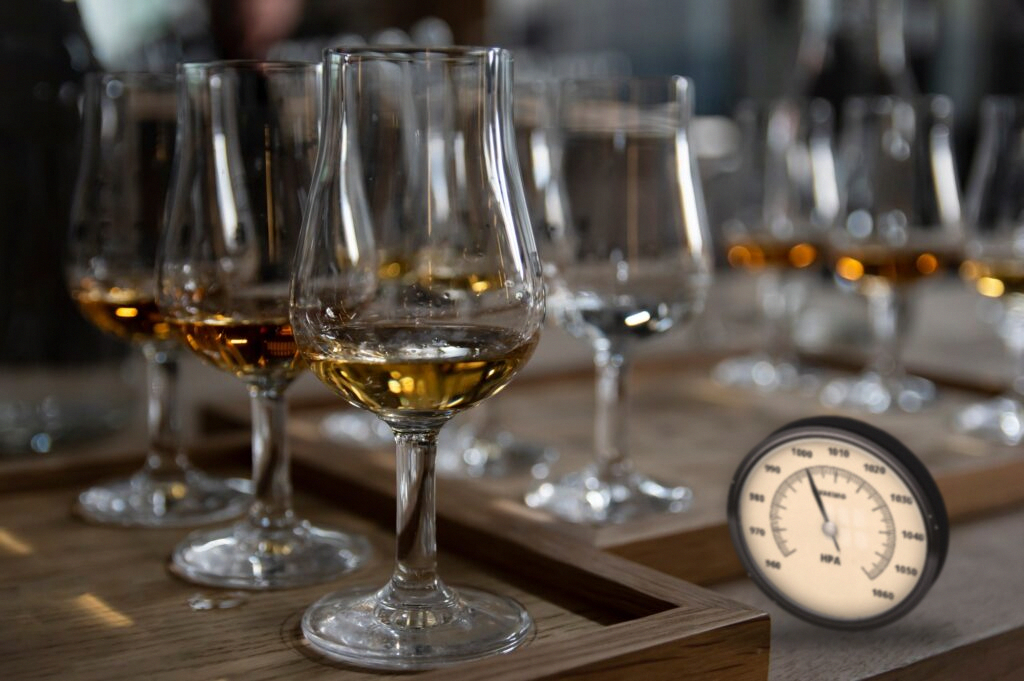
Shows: 1000 hPa
